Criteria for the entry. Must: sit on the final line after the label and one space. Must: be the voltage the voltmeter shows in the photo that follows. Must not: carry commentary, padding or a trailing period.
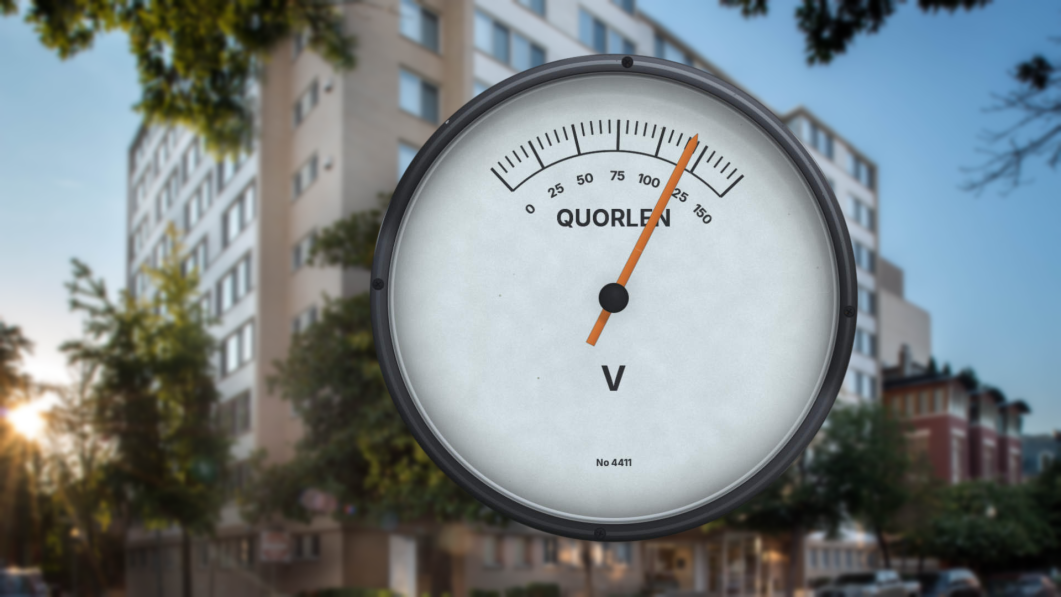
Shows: 117.5 V
